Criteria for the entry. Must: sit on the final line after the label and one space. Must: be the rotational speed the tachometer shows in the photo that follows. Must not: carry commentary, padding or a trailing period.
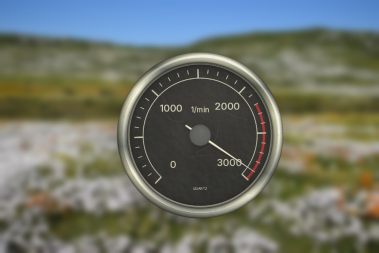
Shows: 2900 rpm
